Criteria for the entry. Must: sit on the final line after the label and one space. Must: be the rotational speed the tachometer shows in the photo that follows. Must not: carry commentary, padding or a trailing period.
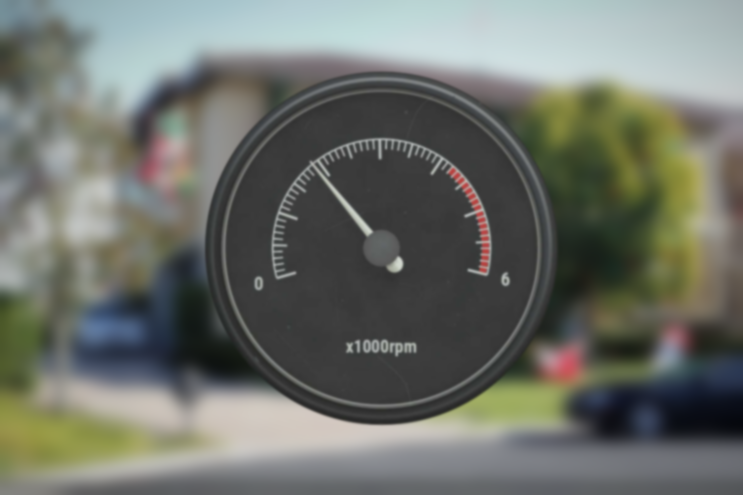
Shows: 1900 rpm
